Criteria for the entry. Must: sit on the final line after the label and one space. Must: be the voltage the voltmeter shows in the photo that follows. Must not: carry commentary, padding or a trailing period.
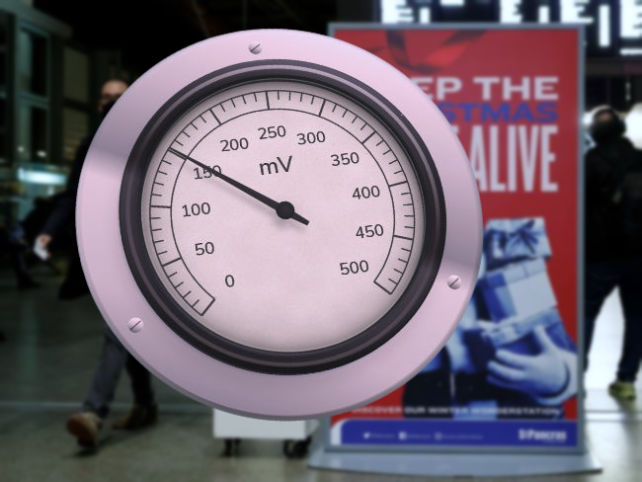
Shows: 150 mV
